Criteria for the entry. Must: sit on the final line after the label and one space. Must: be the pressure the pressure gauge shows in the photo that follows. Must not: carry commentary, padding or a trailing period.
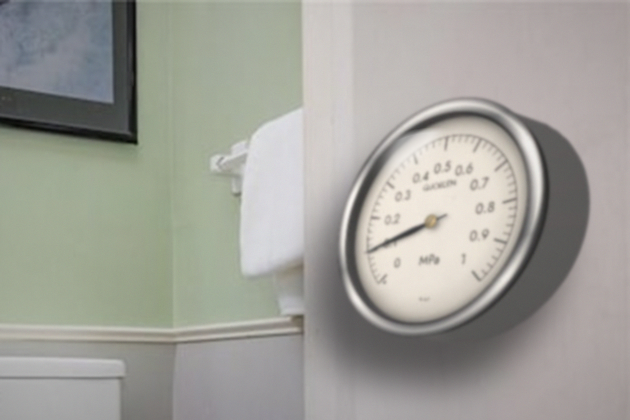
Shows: 0.1 MPa
